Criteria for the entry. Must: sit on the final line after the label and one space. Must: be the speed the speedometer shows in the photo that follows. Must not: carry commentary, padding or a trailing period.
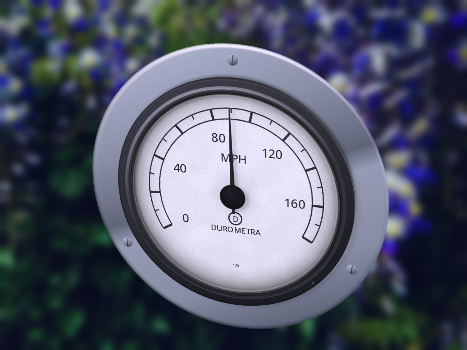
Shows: 90 mph
